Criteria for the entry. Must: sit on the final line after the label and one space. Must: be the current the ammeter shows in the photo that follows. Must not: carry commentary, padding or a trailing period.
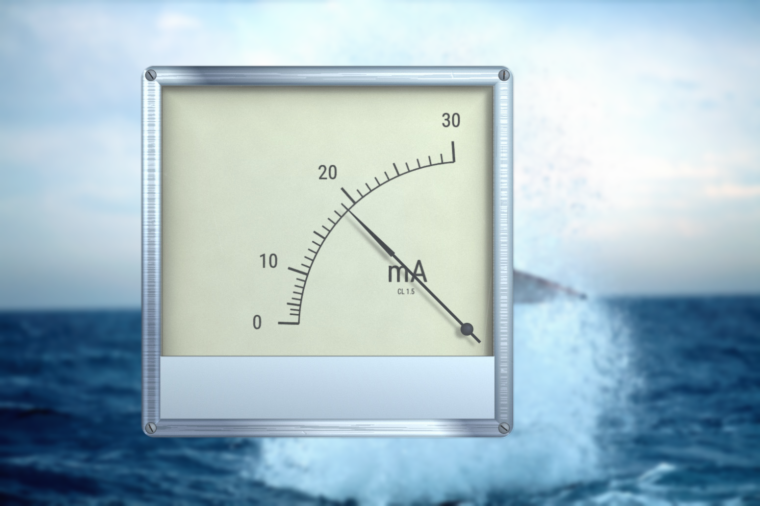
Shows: 19 mA
